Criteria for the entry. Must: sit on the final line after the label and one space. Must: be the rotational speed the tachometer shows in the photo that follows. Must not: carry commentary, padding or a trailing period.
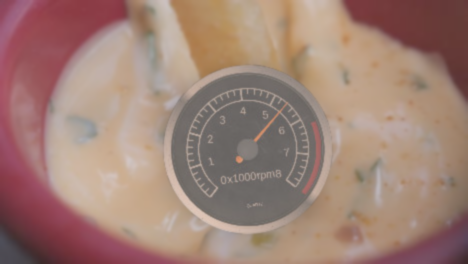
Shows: 5400 rpm
